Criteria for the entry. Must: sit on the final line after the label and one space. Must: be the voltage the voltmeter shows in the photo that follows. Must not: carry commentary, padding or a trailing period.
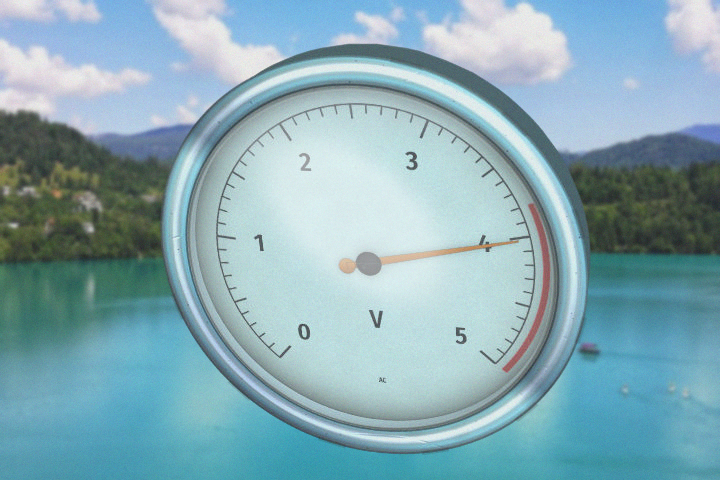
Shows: 4 V
